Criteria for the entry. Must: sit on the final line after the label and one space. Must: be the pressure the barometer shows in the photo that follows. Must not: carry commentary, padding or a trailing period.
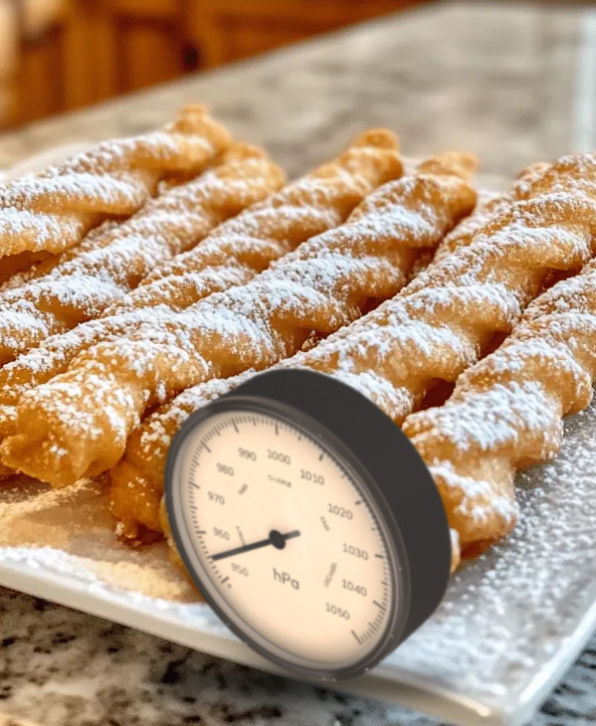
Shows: 955 hPa
